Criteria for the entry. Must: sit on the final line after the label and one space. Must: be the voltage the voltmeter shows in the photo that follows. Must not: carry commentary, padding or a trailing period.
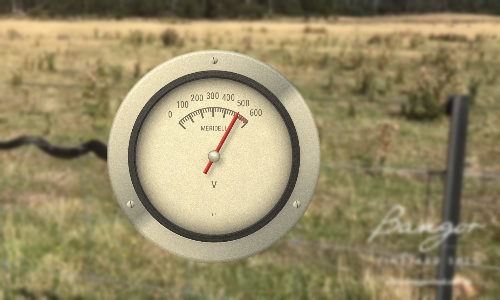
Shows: 500 V
